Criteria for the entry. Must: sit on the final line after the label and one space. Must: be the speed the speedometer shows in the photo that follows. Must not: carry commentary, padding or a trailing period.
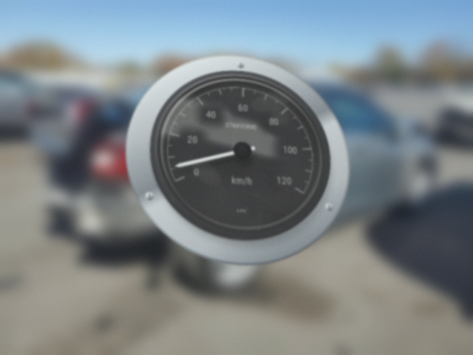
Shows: 5 km/h
